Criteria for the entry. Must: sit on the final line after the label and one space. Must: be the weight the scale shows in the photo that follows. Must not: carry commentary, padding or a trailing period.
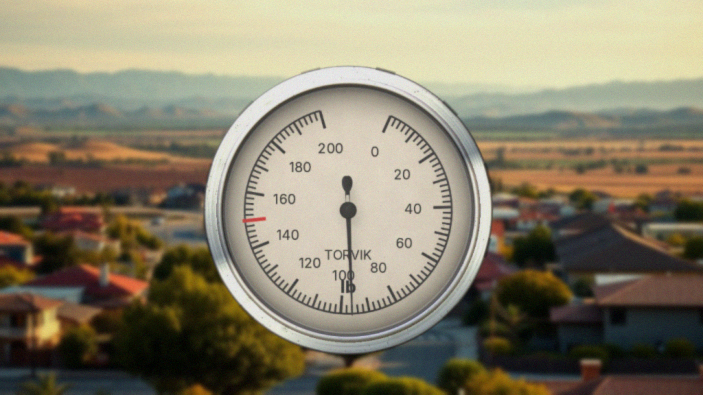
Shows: 96 lb
